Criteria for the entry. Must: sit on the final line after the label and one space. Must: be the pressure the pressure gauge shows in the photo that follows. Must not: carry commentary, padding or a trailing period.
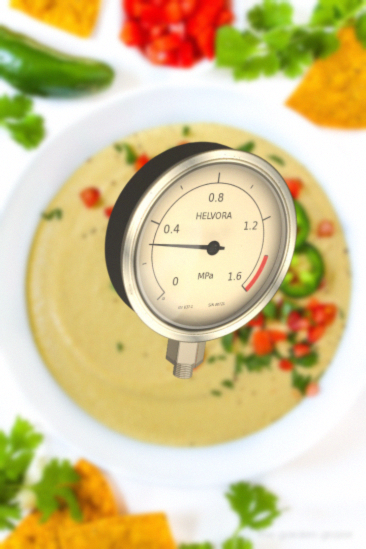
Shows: 0.3 MPa
